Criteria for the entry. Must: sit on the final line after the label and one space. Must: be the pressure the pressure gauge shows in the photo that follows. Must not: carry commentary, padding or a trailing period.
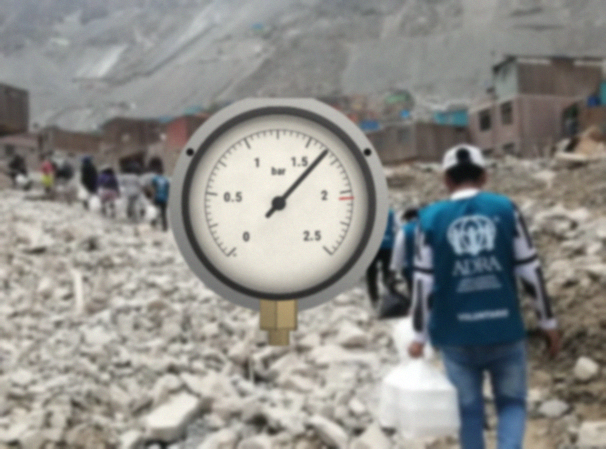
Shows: 1.65 bar
